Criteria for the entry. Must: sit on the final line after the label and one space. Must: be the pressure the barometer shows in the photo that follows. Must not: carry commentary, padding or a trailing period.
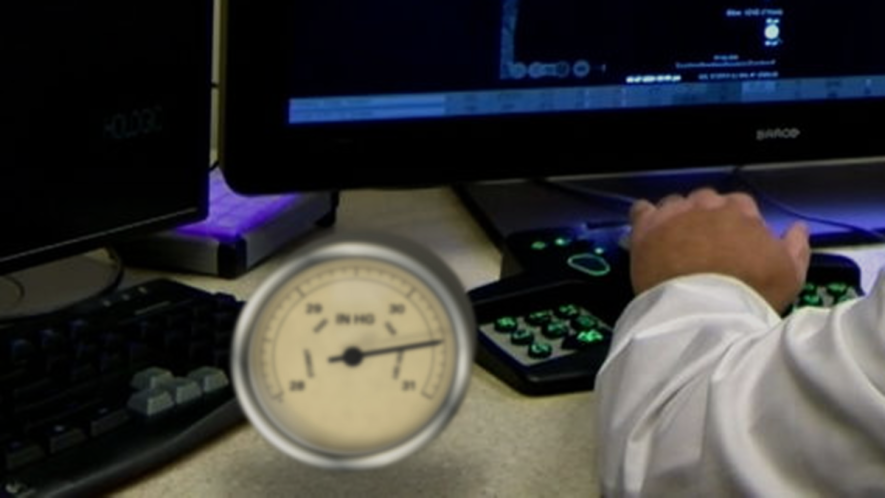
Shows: 30.5 inHg
